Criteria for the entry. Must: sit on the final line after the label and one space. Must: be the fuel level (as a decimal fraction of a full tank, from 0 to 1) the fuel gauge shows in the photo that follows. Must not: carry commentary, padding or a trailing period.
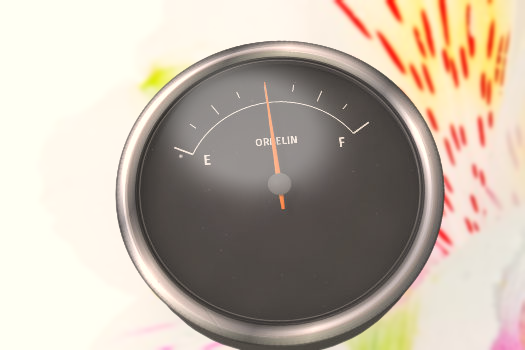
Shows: 0.5
